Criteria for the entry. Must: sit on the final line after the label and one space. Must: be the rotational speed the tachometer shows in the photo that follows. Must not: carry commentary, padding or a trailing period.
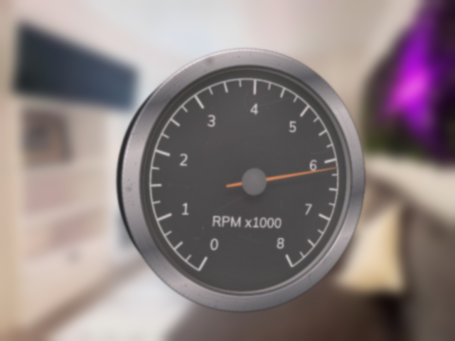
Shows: 6125 rpm
